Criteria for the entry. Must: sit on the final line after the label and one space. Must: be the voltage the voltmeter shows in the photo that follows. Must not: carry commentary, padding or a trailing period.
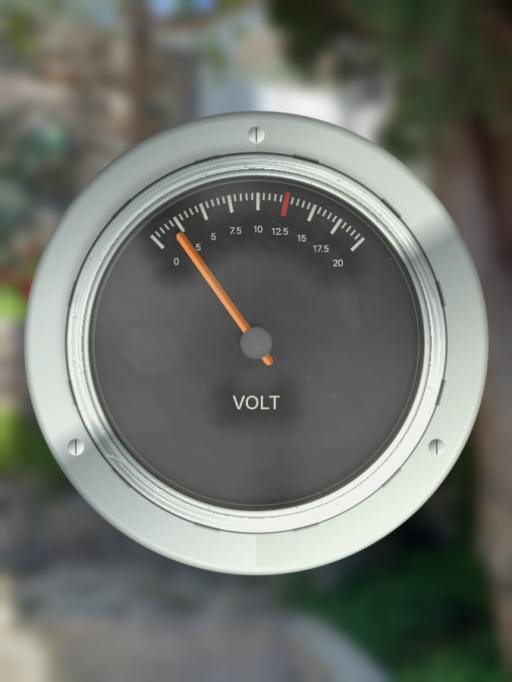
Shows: 2 V
